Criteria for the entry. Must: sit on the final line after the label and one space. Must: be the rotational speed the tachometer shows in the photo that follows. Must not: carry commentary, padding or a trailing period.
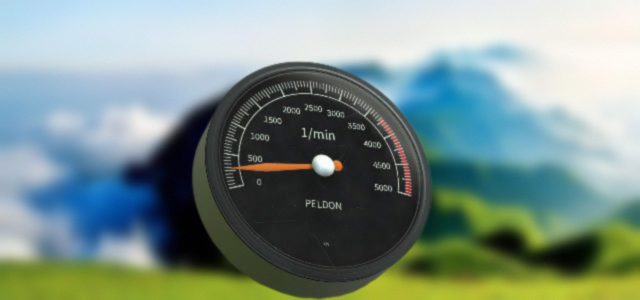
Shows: 250 rpm
